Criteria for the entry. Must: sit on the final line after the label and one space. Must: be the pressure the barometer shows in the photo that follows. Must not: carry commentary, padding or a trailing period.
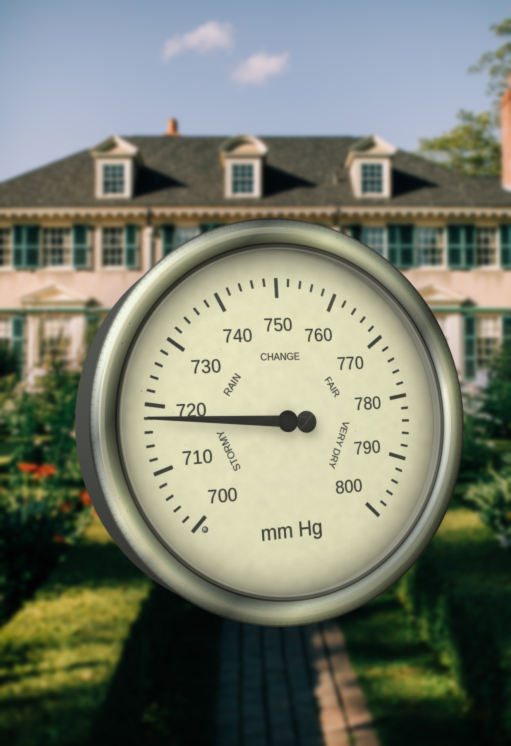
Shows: 718 mmHg
